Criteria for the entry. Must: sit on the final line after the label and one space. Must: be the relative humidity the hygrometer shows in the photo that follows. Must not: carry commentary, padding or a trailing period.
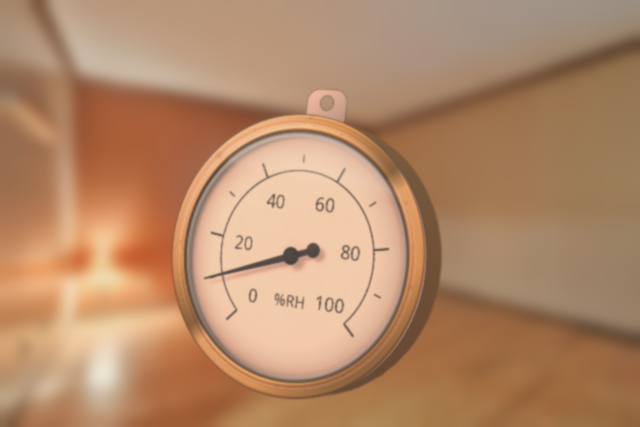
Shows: 10 %
